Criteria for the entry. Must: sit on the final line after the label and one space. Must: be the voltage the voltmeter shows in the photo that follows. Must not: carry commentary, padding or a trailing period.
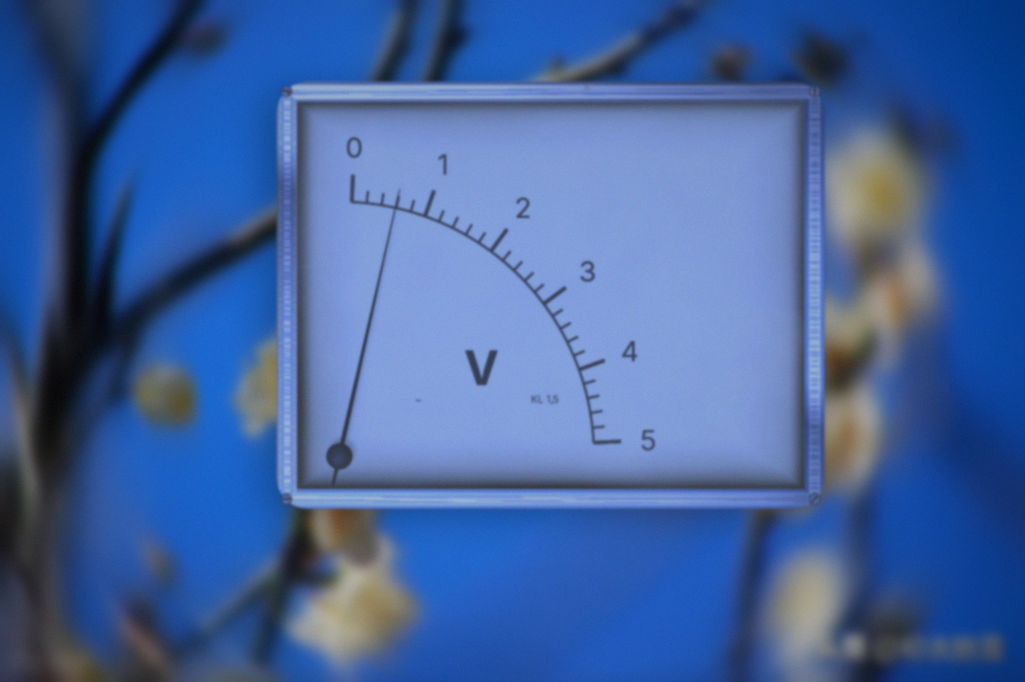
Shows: 0.6 V
